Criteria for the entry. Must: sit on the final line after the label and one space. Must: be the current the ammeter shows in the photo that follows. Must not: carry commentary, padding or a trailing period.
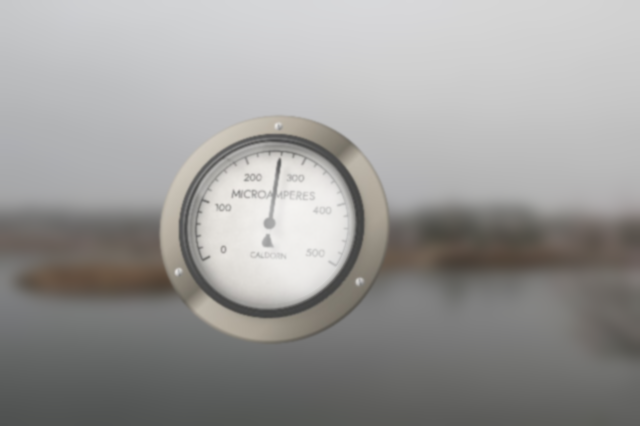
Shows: 260 µA
